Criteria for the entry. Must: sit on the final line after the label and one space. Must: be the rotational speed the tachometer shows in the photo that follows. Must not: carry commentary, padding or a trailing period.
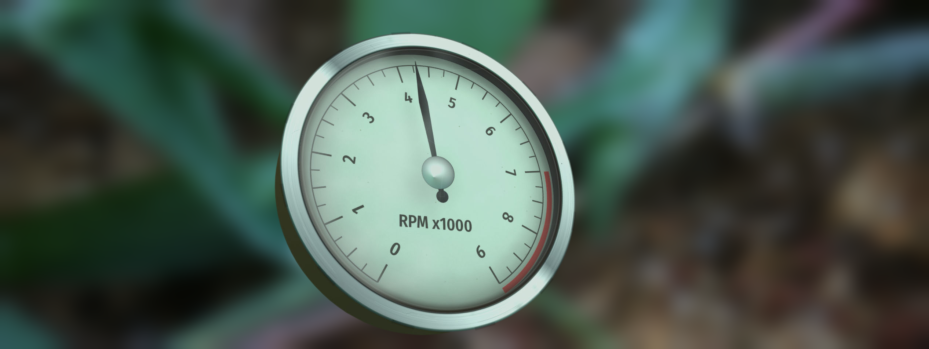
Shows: 4250 rpm
